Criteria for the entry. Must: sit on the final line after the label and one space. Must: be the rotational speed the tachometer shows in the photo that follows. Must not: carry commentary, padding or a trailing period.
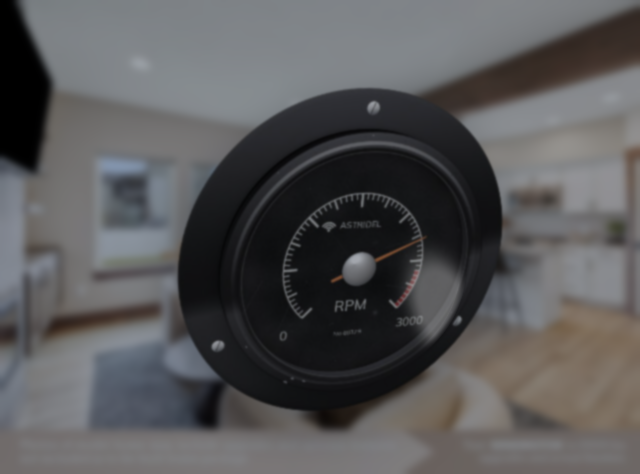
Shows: 2250 rpm
